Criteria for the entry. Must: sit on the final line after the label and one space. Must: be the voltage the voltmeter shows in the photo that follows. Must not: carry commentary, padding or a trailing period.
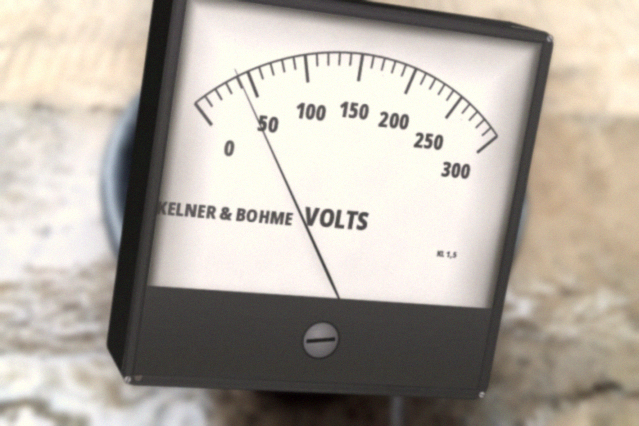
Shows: 40 V
